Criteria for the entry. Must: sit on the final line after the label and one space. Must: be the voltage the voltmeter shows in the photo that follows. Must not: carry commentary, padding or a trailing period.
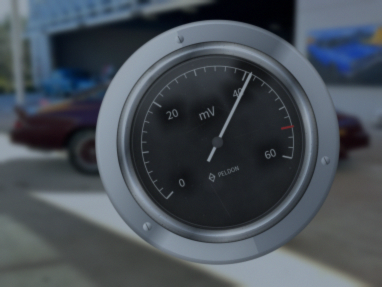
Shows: 41 mV
